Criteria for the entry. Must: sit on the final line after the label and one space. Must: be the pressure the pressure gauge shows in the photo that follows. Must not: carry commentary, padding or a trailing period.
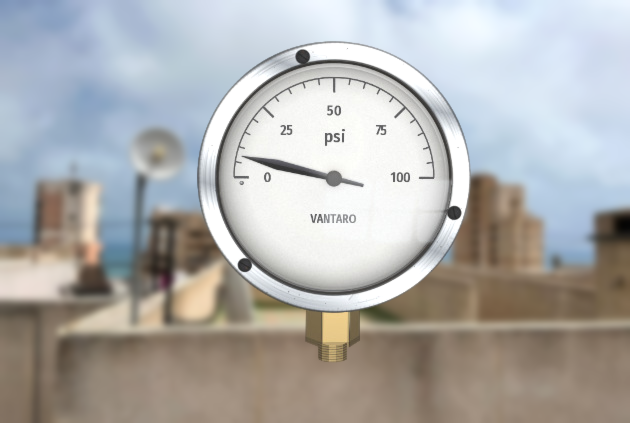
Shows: 7.5 psi
